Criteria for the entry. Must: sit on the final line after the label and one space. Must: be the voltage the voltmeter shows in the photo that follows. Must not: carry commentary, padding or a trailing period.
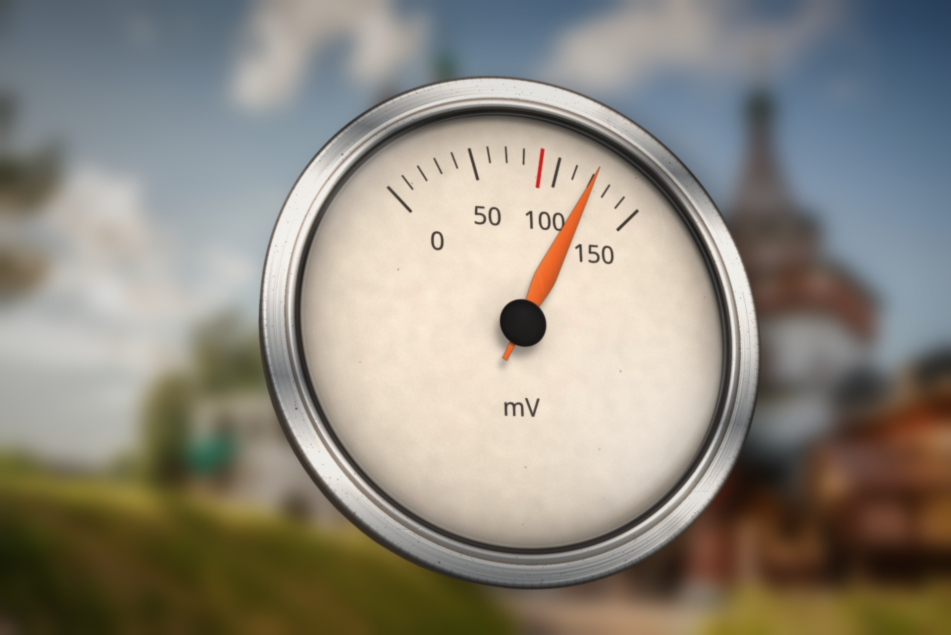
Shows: 120 mV
